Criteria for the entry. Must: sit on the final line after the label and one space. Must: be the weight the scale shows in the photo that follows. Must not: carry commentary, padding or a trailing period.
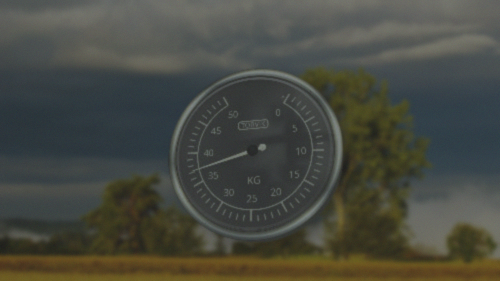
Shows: 37 kg
